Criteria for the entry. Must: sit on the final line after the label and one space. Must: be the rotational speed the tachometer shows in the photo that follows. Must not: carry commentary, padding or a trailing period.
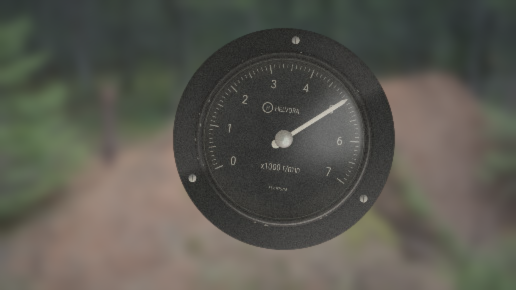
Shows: 5000 rpm
